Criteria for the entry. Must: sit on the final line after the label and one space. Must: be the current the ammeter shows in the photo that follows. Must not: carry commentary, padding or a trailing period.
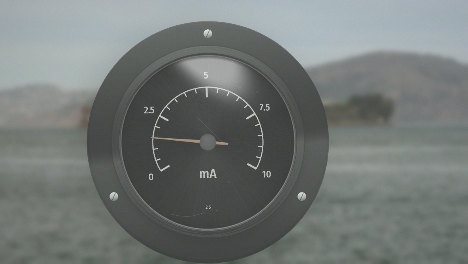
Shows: 1.5 mA
